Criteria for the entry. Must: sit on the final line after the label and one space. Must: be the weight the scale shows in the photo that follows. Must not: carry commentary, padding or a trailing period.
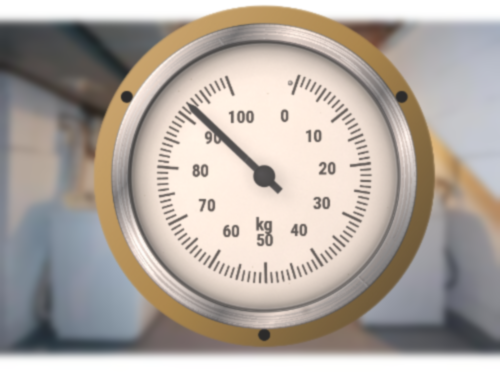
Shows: 92 kg
